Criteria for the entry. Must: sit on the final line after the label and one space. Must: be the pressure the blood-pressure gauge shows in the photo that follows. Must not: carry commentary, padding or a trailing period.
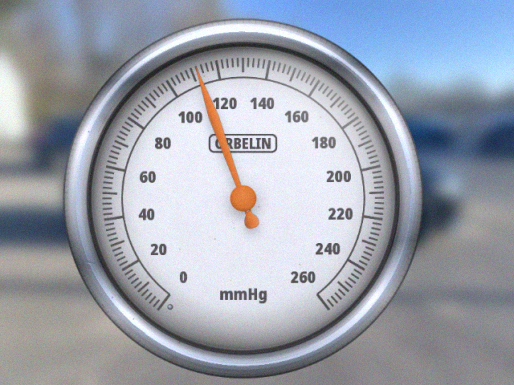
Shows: 112 mmHg
